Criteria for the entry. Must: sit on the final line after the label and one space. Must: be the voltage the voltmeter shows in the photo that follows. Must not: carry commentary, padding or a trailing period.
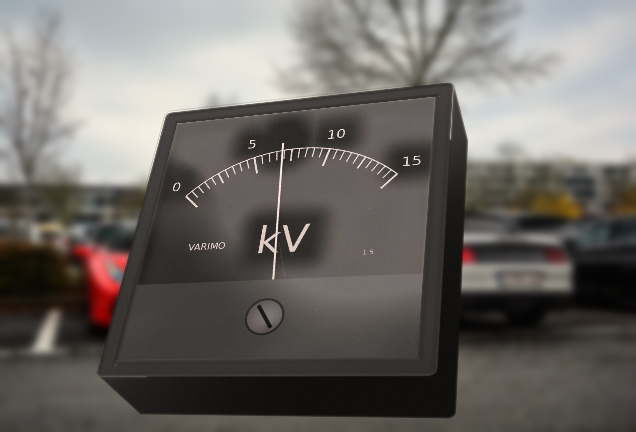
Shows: 7 kV
